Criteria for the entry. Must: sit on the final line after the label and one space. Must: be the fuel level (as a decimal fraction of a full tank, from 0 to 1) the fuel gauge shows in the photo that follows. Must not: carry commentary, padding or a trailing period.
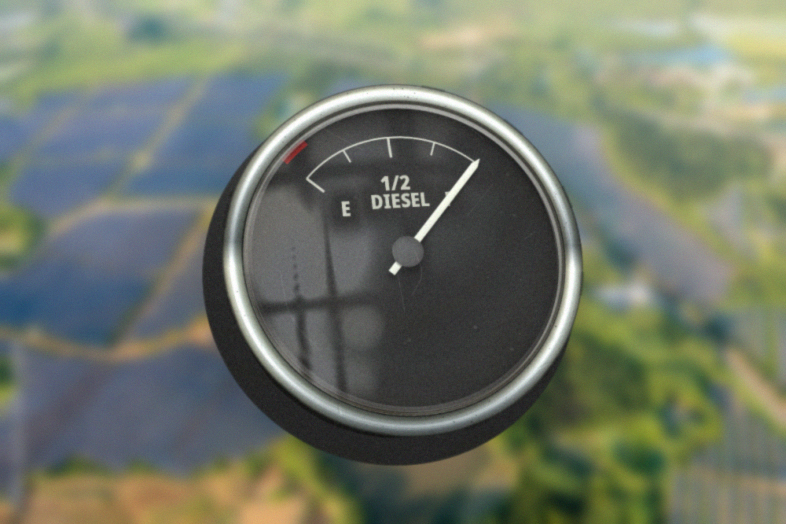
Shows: 1
